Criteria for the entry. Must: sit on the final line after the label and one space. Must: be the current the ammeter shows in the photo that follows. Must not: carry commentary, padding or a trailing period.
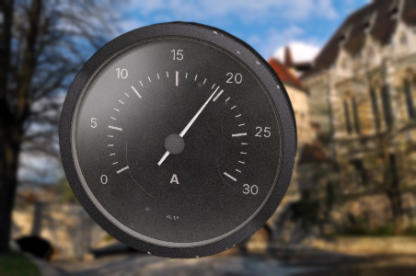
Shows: 19.5 A
